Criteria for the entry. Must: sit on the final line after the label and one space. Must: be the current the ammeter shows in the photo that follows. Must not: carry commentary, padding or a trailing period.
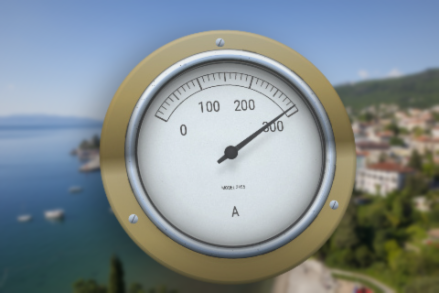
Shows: 290 A
